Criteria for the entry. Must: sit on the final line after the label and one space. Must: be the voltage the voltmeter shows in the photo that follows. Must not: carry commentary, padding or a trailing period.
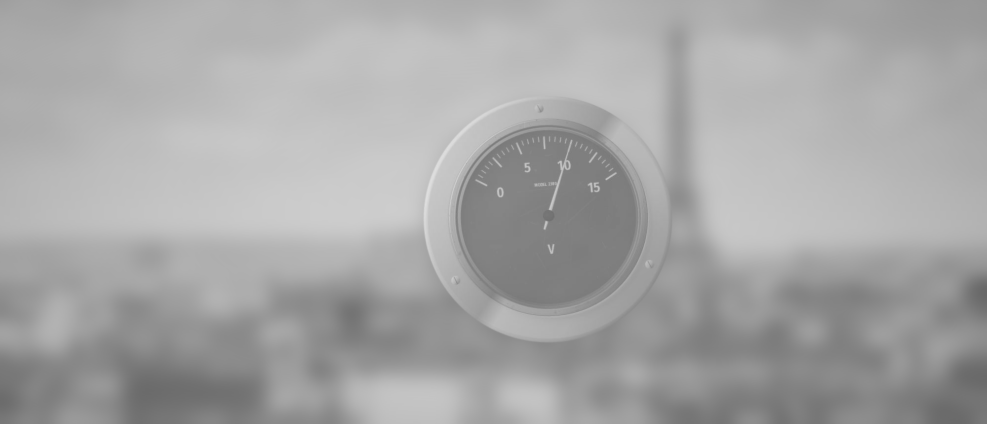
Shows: 10 V
